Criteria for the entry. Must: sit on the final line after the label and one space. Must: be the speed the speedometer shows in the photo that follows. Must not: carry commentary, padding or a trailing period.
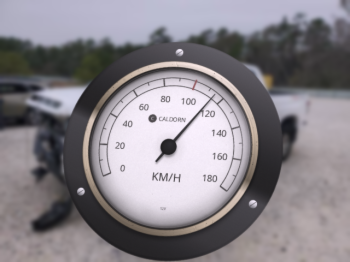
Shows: 115 km/h
